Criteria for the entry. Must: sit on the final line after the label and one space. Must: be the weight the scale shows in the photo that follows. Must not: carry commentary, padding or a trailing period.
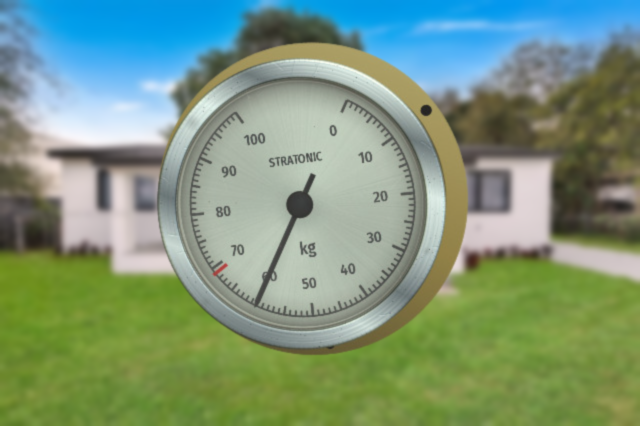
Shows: 60 kg
